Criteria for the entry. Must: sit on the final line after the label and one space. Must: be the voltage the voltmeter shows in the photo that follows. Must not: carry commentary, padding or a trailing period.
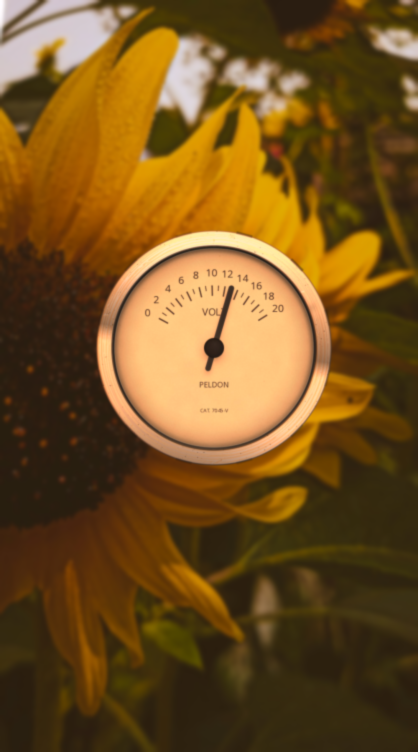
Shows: 13 V
